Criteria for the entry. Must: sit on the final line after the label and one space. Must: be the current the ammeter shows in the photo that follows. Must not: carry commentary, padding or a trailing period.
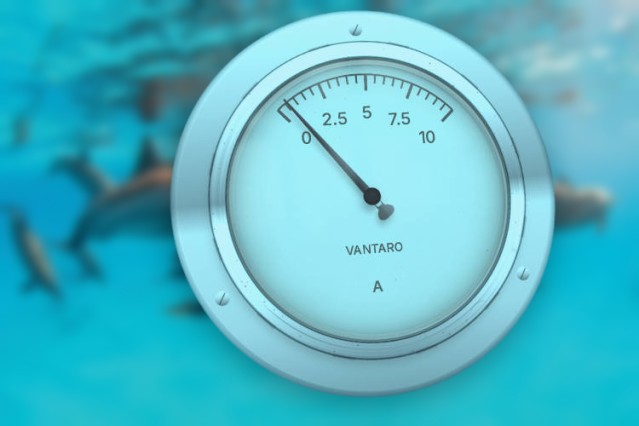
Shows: 0.5 A
